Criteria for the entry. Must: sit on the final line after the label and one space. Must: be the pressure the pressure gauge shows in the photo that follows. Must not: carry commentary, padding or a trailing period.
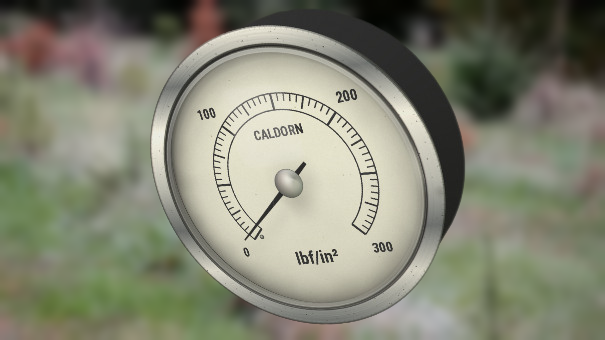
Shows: 5 psi
